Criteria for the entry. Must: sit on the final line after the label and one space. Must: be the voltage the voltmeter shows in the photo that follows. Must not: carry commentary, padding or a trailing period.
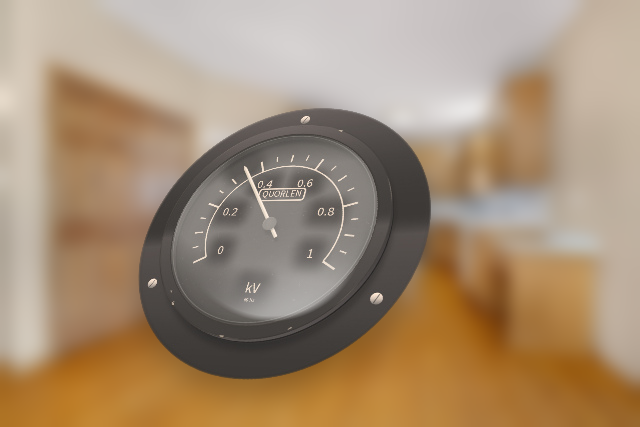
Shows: 0.35 kV
